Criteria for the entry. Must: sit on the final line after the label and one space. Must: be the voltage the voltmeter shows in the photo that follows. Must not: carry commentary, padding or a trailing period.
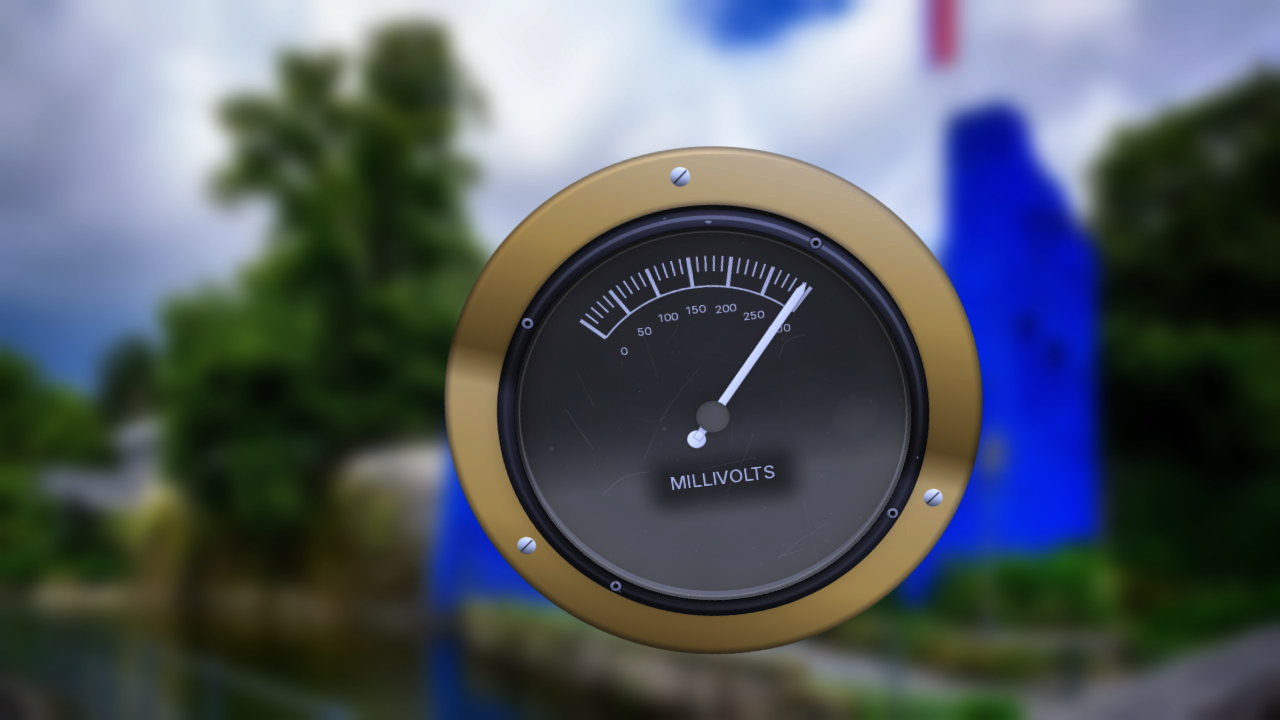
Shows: 290 mV
